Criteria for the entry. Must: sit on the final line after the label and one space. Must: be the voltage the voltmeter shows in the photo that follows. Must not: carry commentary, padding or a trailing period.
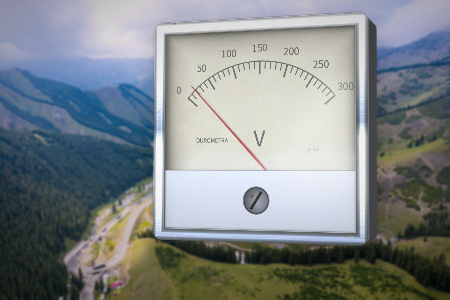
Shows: 20 V
